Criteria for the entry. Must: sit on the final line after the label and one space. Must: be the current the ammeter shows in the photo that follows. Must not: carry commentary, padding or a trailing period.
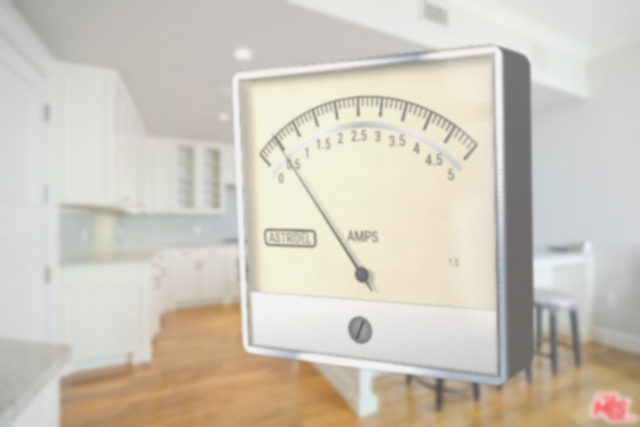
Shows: 0.5 A
